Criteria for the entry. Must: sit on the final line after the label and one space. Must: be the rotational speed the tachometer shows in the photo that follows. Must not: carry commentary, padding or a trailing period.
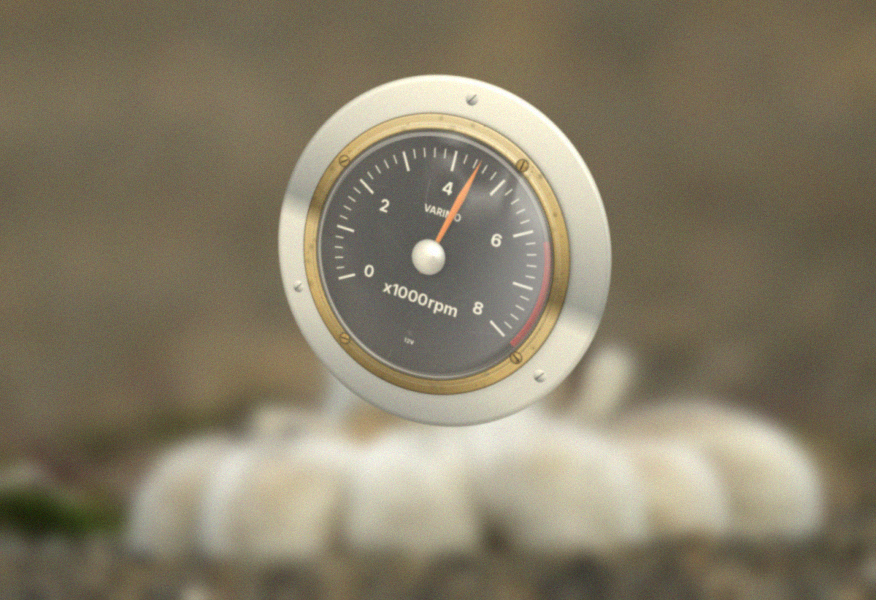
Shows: 4500 rpm
